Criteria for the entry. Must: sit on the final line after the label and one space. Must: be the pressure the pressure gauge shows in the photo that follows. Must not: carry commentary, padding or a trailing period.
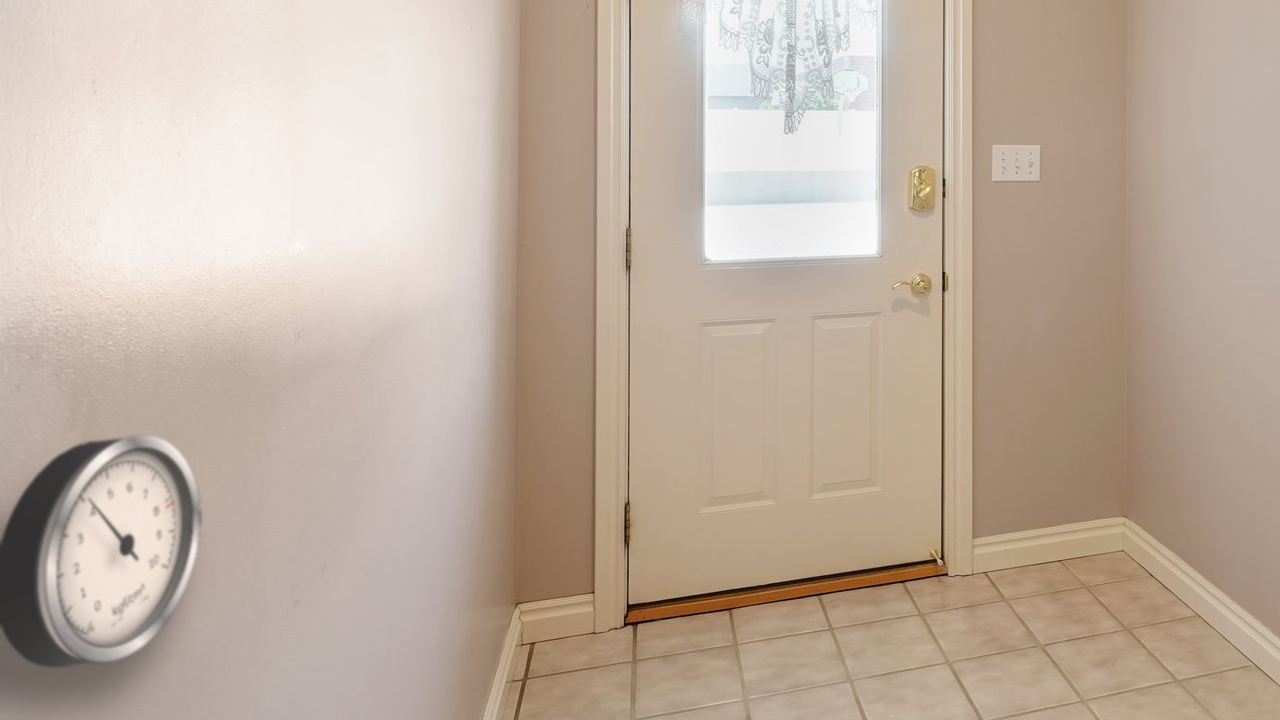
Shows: 4 kg/cm²
